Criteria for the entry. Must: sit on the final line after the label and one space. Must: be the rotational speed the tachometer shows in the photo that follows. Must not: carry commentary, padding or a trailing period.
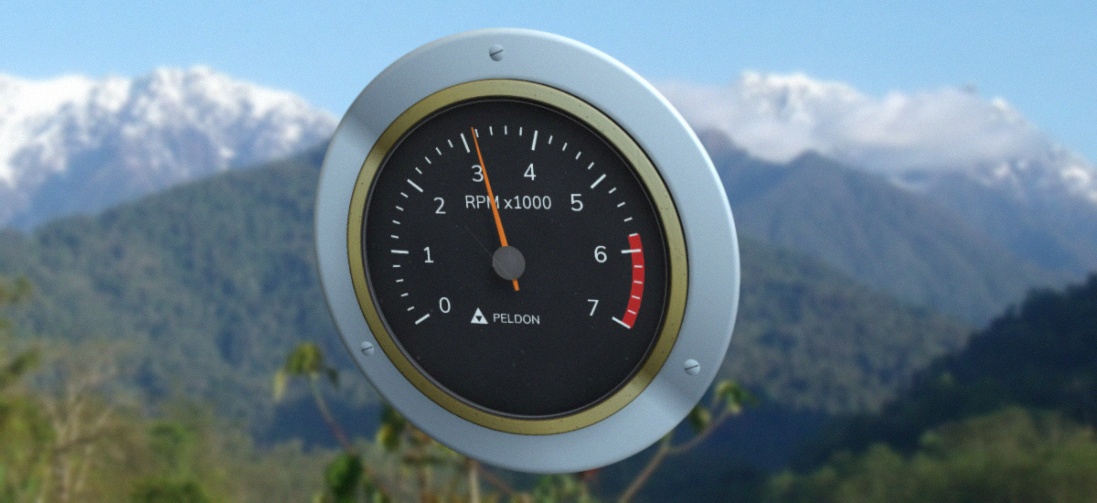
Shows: 3200 rpm
